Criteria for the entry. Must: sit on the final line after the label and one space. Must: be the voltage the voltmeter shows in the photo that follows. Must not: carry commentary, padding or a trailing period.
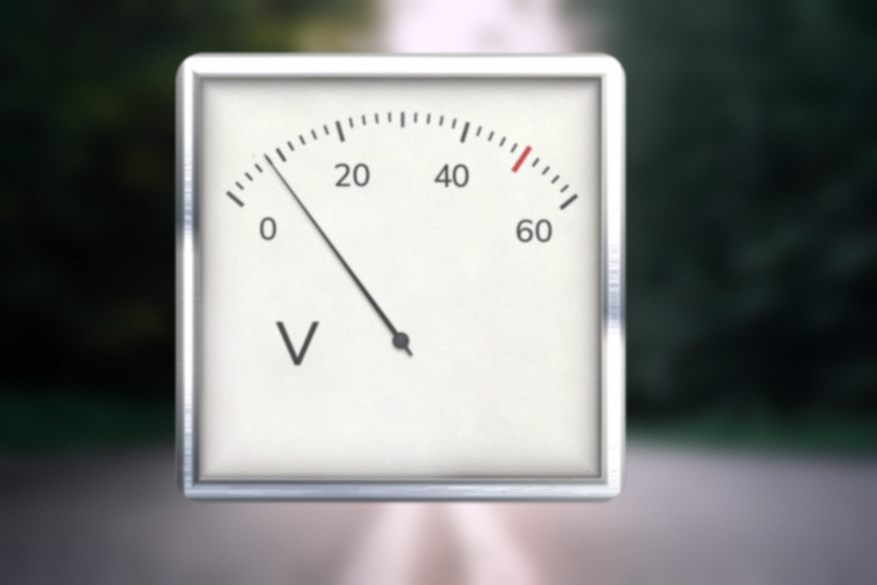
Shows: 8 V
